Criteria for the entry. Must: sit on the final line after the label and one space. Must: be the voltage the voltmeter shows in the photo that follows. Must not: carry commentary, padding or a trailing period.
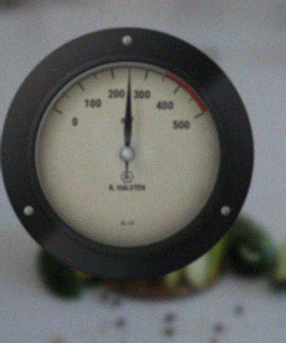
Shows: 250 mV
